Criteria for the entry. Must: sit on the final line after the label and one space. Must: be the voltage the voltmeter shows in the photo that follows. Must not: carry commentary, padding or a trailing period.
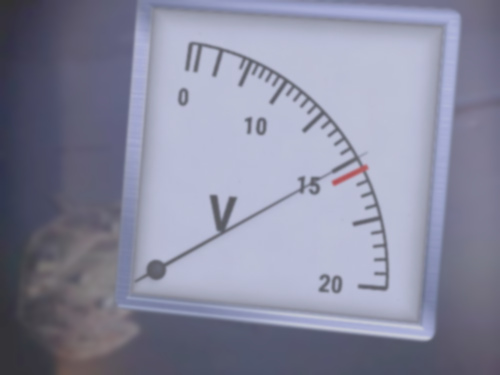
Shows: 15 V
